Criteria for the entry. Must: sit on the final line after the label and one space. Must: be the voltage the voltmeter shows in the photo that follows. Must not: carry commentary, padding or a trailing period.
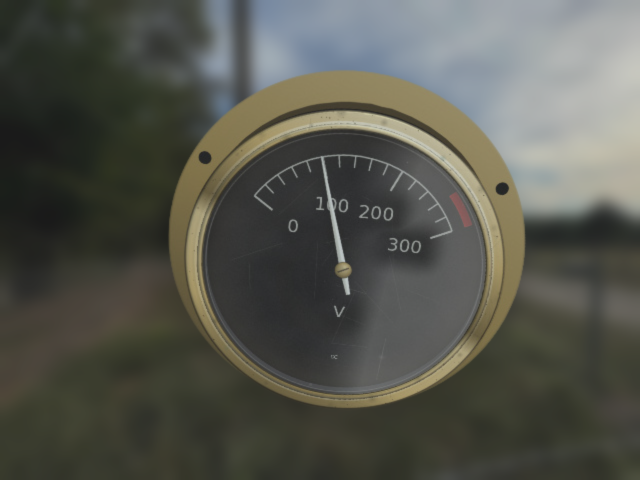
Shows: 100 V
